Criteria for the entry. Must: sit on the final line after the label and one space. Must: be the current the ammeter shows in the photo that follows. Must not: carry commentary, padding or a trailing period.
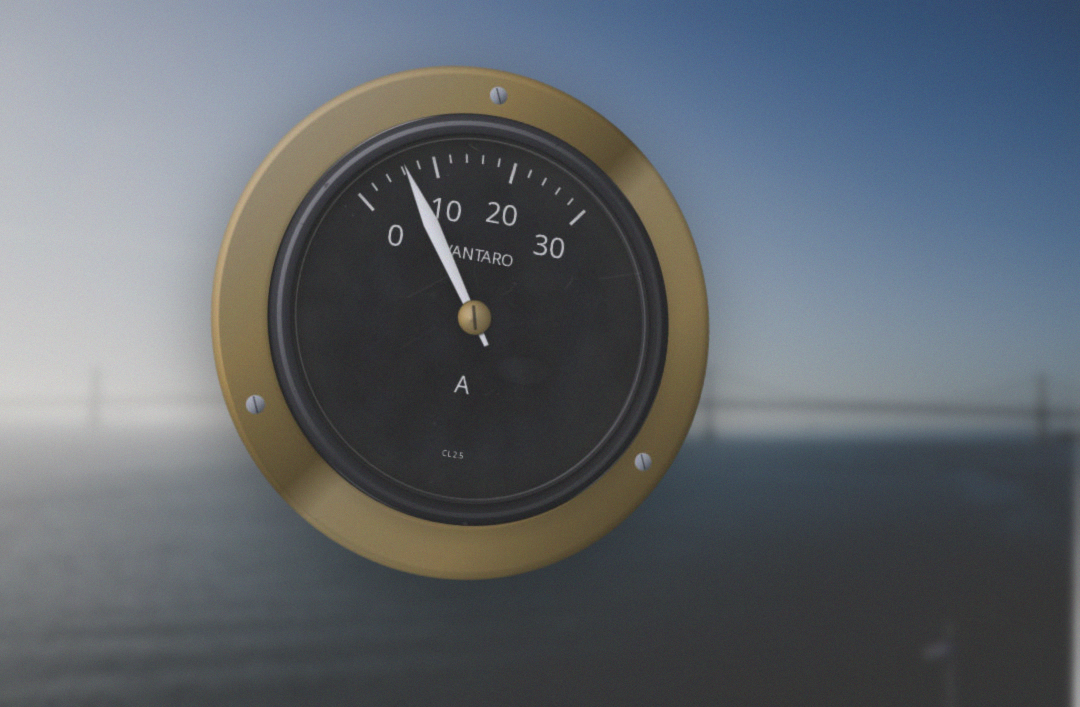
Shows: 6 A
